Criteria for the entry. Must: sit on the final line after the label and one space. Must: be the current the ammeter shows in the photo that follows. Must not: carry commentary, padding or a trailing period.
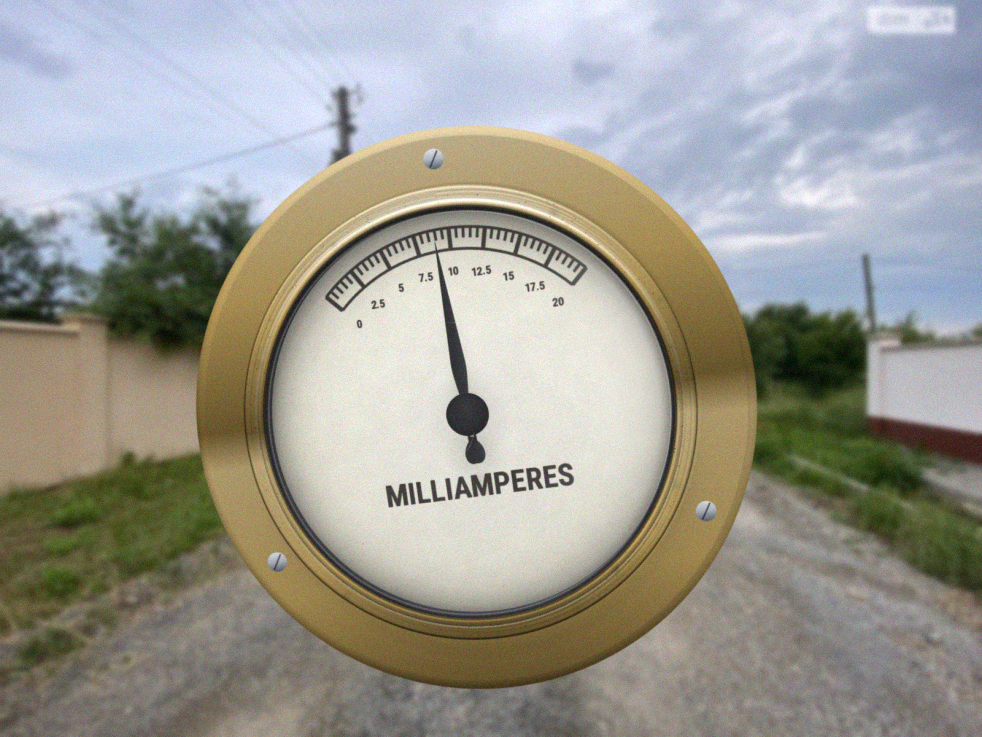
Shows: 9 mA
